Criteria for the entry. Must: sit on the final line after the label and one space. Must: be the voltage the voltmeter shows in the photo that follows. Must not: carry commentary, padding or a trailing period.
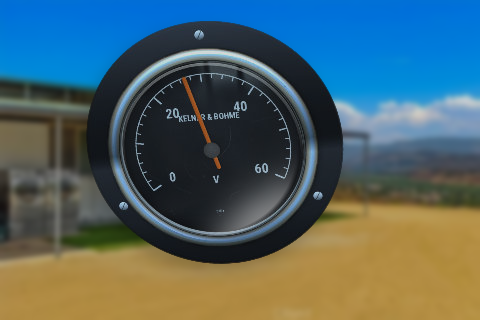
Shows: 27 V
